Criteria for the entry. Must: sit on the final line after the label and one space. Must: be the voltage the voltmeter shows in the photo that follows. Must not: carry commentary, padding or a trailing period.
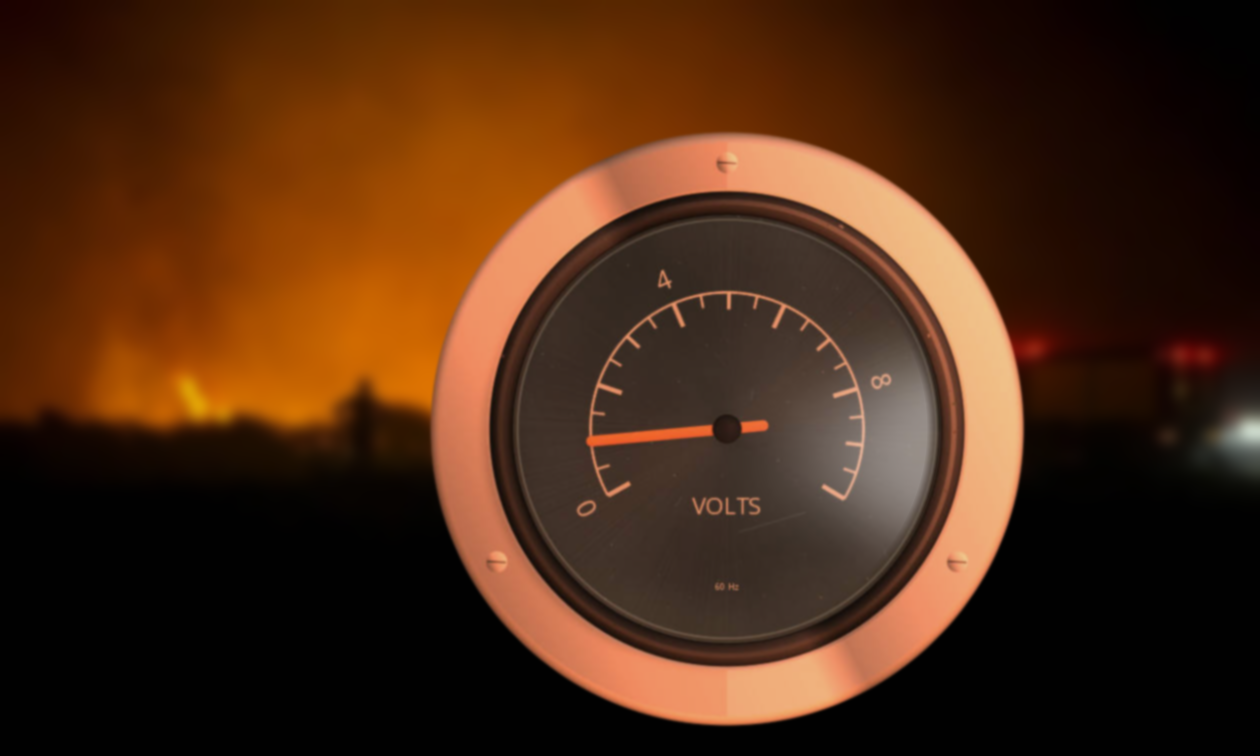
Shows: 1 V
